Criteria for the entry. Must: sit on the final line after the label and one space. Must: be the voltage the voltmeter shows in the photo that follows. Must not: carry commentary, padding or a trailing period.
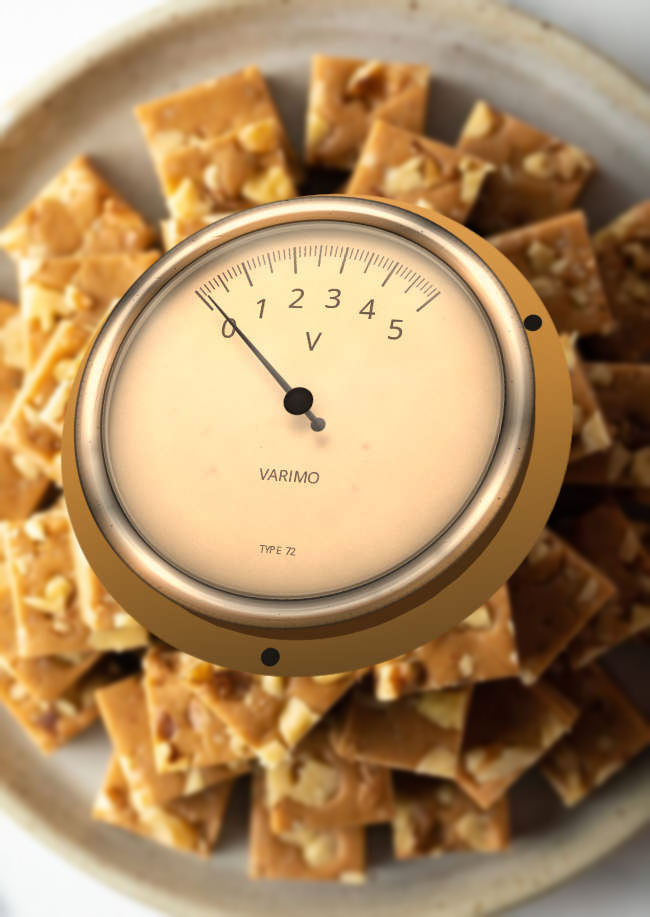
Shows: 0.1 V
